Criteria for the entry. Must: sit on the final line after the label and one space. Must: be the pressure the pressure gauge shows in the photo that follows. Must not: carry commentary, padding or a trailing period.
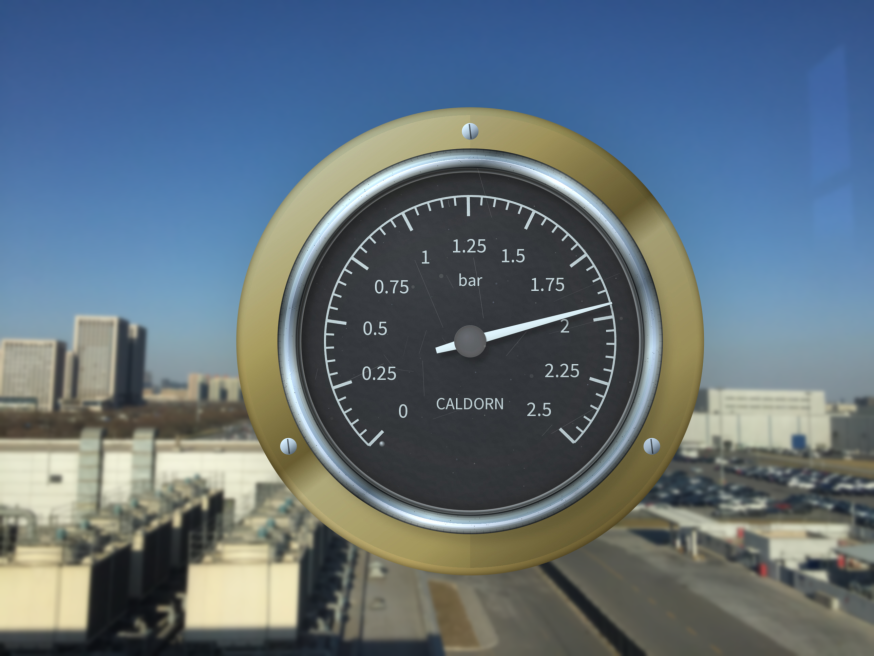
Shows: 1.95 bar
